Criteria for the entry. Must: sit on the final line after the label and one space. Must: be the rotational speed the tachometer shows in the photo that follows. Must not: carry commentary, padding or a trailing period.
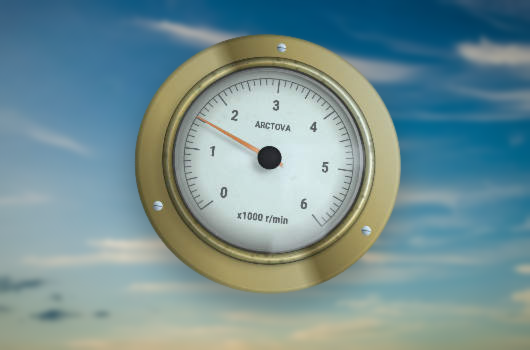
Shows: 1500 rpm
